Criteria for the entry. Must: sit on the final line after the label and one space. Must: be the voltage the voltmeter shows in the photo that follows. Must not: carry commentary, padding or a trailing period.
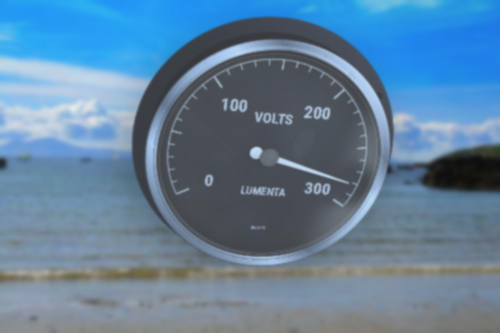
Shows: 280 V
